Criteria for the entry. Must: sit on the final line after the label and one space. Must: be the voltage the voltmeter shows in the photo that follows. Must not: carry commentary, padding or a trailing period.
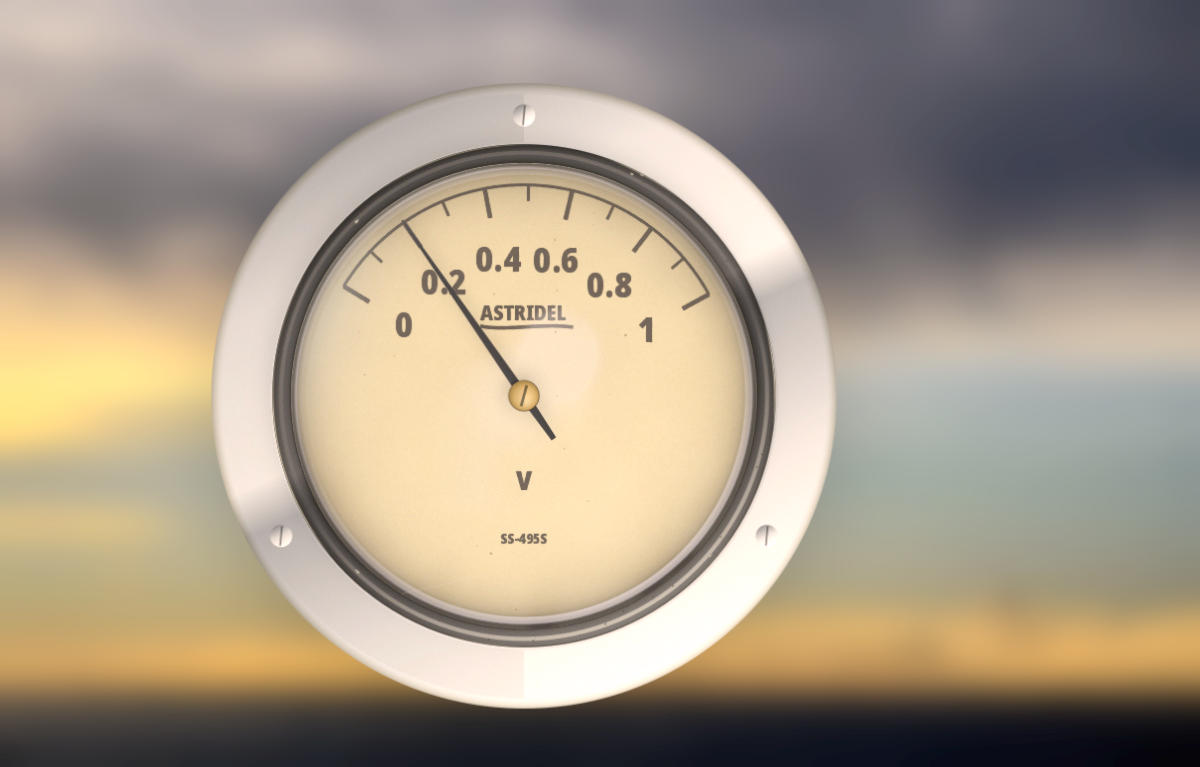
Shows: 0.2 V
